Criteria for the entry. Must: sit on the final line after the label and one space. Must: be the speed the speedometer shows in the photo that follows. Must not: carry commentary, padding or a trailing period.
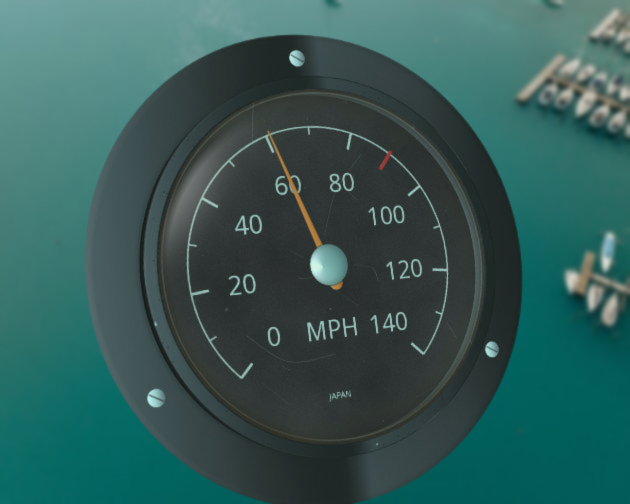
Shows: 60 mph
